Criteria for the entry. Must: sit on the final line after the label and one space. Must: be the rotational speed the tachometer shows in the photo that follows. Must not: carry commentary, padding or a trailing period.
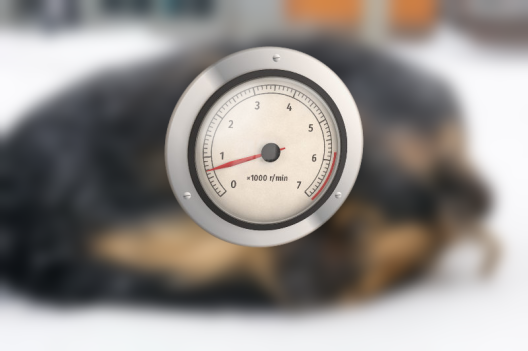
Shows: 700 rpm
